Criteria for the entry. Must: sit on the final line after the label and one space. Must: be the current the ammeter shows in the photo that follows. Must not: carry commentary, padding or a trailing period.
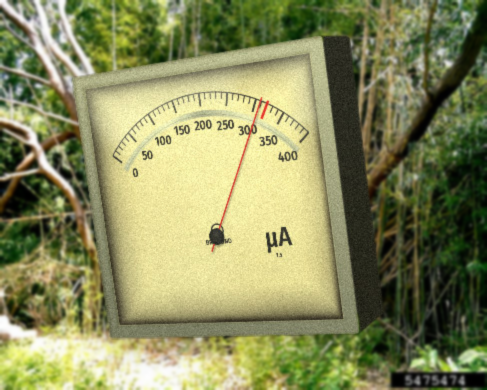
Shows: 310 µA
